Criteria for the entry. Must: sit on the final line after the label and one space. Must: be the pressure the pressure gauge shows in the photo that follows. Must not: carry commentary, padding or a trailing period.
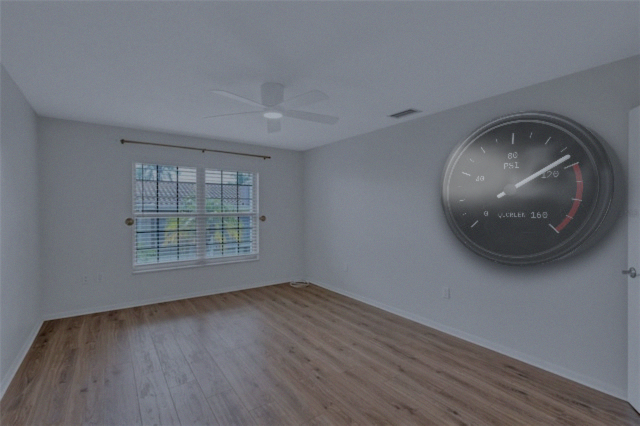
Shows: 115 psi
